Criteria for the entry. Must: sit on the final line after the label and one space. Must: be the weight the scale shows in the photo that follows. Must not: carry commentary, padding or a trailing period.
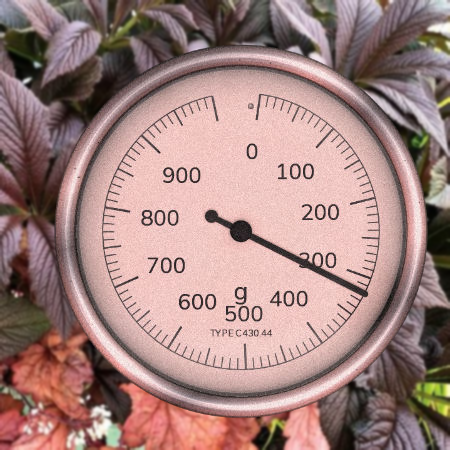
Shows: 320 g
